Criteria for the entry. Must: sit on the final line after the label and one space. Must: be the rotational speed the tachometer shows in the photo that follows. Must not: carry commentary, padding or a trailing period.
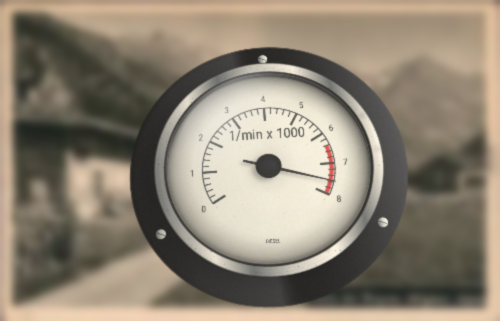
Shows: 7600 rpm
